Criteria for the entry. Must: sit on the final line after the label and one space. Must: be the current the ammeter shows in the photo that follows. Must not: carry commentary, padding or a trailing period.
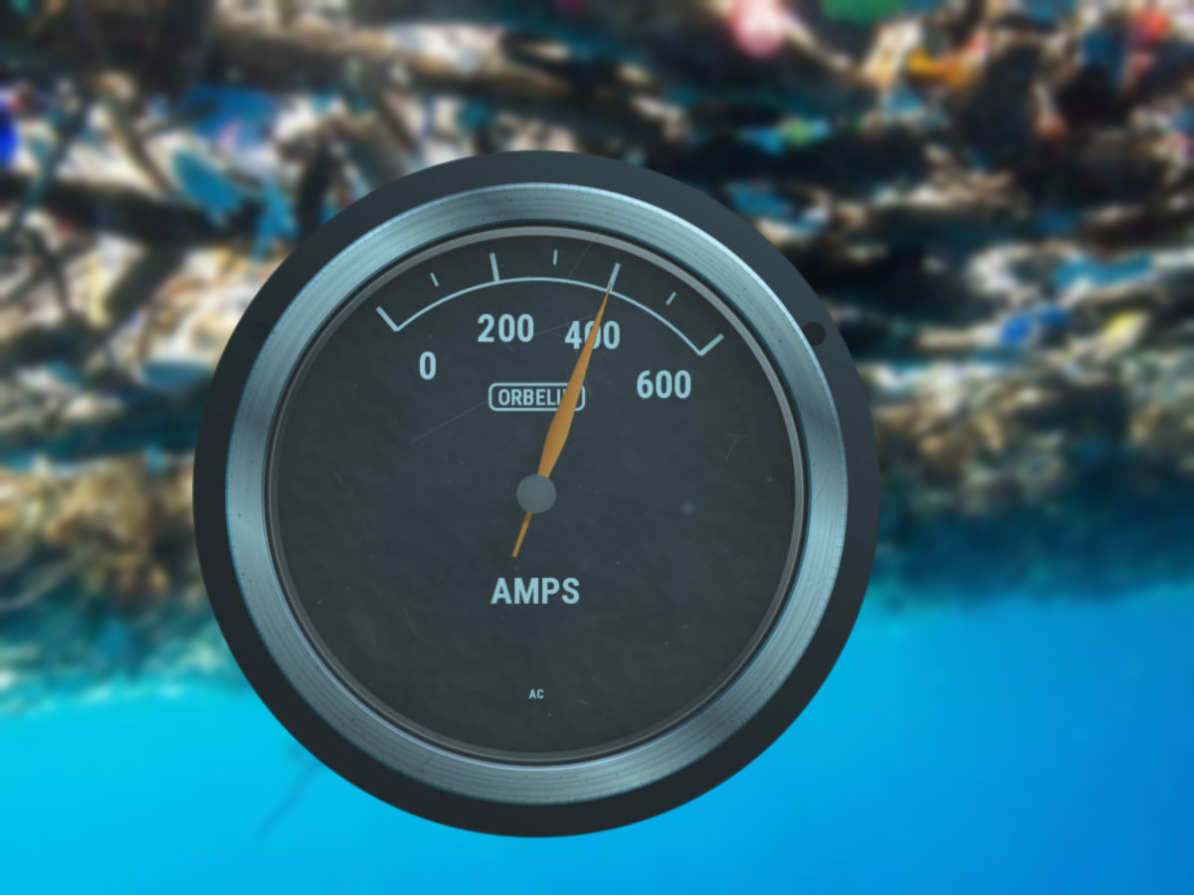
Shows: 400 A
